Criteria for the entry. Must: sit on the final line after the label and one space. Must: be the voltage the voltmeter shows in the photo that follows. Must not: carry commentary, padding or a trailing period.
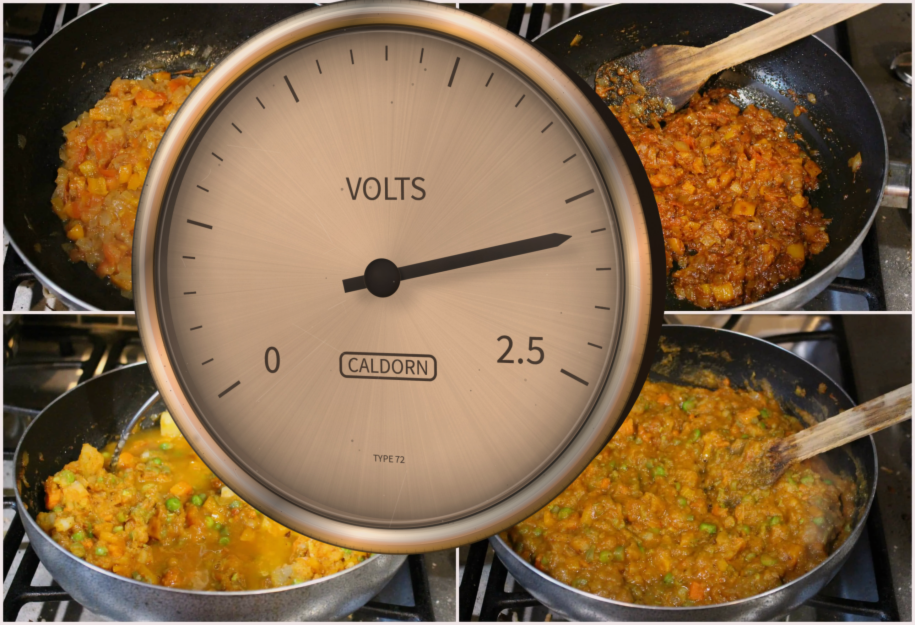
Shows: 2.1 V
